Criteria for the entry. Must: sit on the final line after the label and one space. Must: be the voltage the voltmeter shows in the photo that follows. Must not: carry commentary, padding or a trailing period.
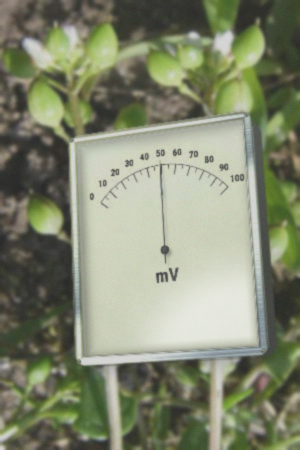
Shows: 50 mV
